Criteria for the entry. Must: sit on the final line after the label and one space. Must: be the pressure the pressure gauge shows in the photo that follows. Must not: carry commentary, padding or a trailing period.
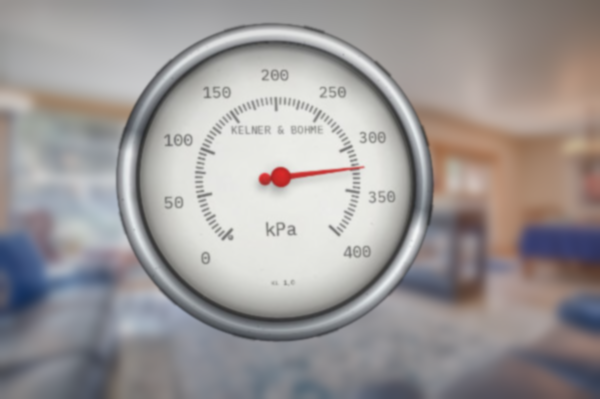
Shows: 325 kPa
